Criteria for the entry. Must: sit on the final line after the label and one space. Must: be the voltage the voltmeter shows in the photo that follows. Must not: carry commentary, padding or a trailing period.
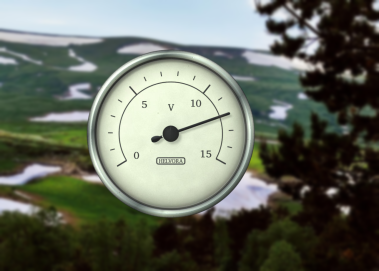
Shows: 12 V
